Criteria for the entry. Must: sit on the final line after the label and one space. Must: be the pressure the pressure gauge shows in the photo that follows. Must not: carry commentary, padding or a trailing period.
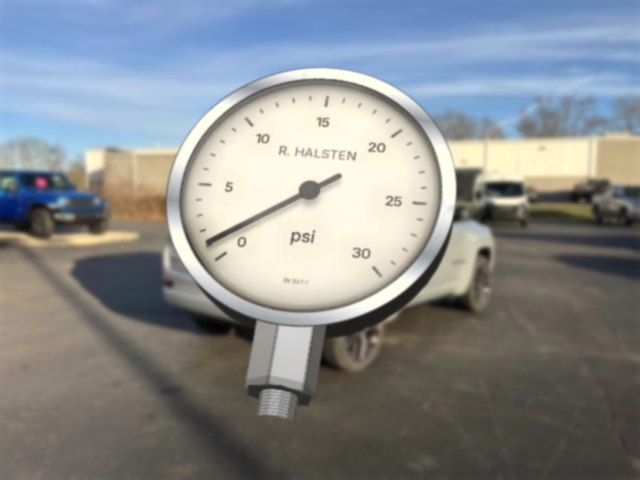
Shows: 1 psi
